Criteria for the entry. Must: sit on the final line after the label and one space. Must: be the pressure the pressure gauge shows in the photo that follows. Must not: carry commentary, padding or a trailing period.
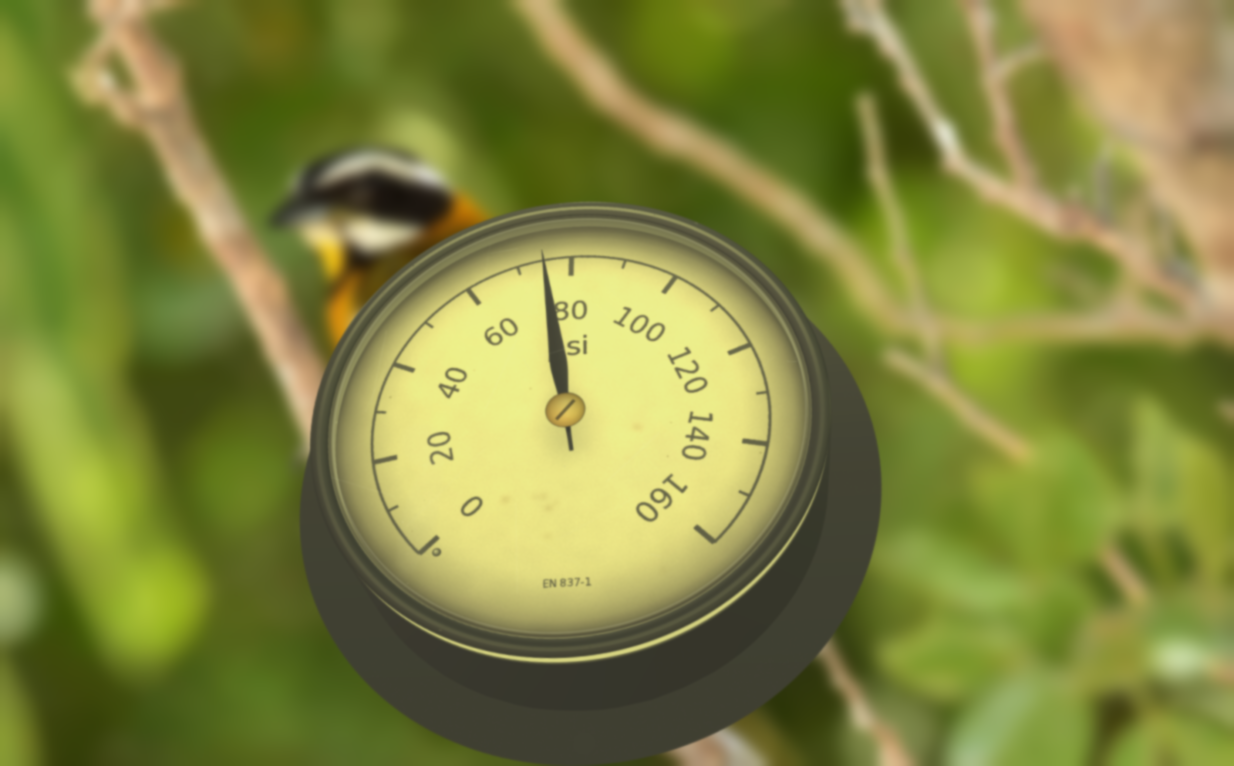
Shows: 75 psi
